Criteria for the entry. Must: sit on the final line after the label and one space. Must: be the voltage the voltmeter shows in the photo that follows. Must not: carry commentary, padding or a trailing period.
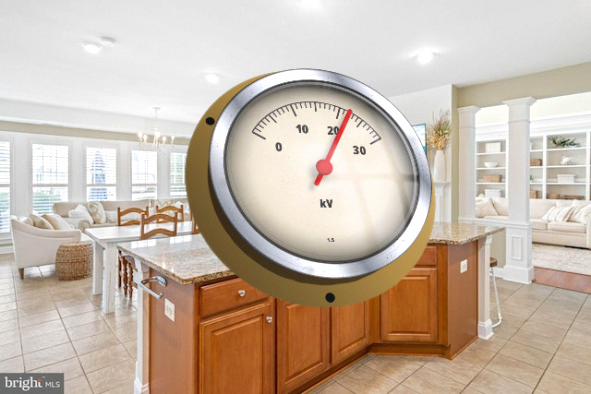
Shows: 22 kV
